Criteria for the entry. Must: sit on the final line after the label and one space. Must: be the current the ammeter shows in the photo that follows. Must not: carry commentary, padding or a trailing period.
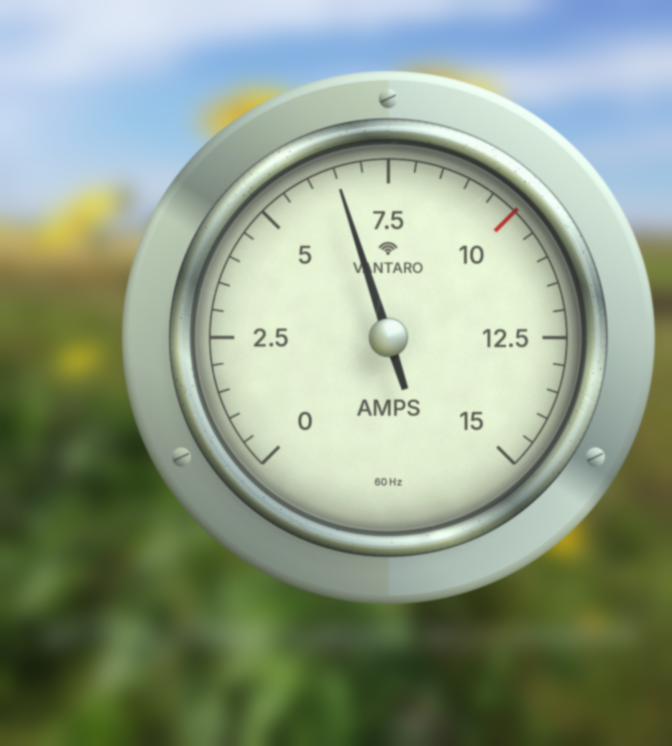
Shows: 6.5 A
